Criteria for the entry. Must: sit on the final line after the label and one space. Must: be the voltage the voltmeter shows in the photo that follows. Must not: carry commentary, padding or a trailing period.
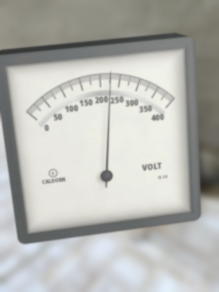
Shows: 225 V
